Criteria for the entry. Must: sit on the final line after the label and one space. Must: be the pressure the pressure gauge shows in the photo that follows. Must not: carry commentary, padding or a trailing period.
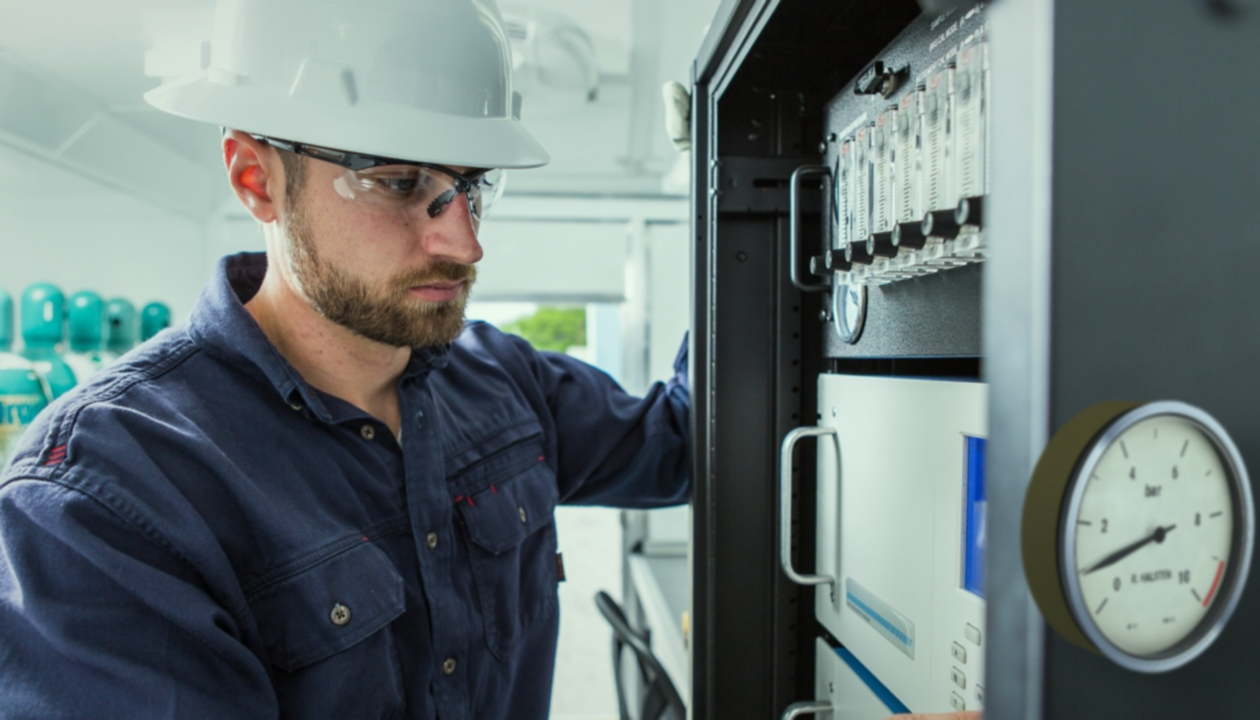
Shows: 1 bar
